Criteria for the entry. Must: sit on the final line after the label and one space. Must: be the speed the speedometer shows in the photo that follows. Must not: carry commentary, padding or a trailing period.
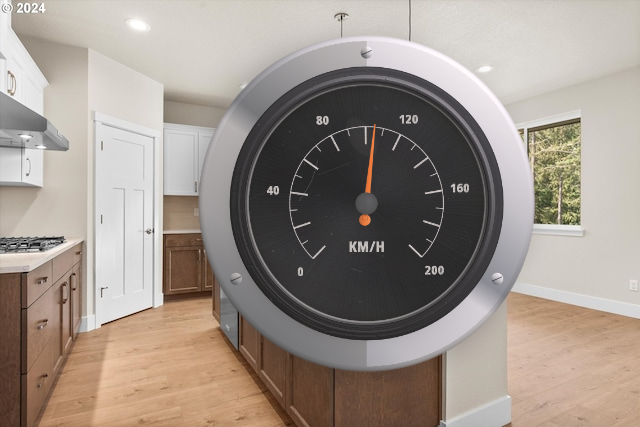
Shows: 105 km/h
